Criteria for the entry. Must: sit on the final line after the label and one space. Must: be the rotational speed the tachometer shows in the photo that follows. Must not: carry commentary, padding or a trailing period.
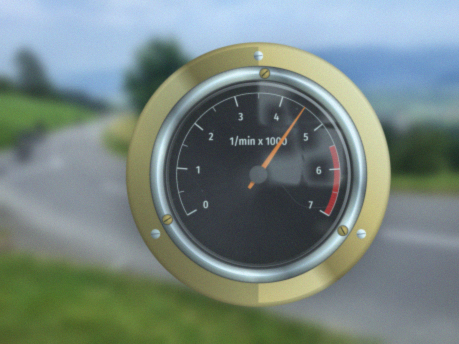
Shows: 4500 rpm
